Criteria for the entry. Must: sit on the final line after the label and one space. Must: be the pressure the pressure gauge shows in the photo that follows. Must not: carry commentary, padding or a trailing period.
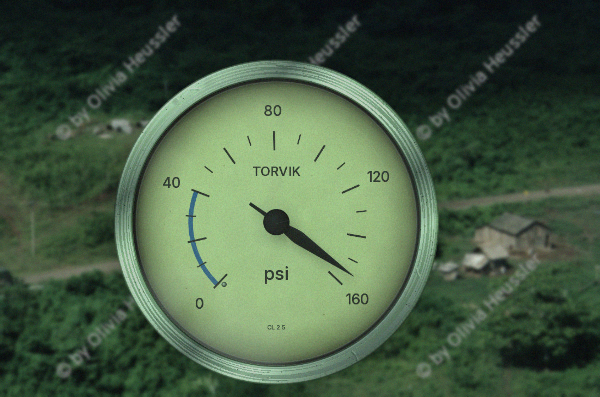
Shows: 155 psi
